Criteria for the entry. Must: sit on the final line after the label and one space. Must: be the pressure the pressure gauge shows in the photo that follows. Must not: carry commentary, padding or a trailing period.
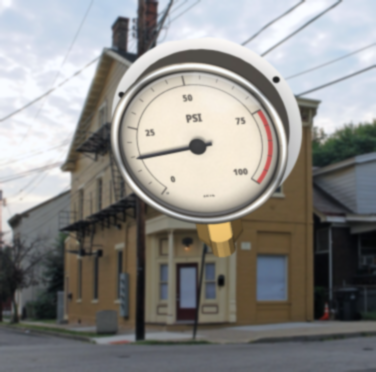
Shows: 15 psi
